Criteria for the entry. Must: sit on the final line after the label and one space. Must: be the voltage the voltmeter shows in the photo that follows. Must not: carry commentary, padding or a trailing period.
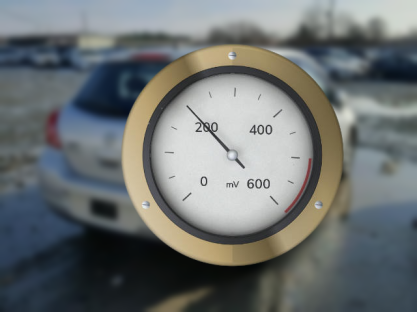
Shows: 200 mV
